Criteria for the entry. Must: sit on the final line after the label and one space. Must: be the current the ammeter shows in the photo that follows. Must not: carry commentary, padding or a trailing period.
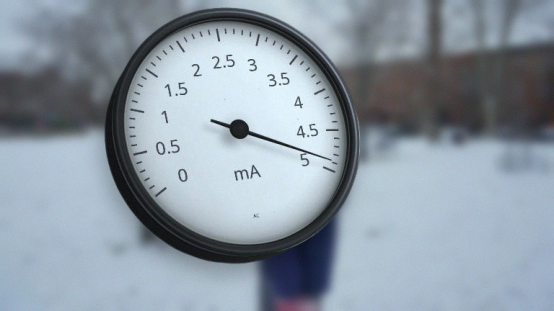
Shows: 4.9 mA
